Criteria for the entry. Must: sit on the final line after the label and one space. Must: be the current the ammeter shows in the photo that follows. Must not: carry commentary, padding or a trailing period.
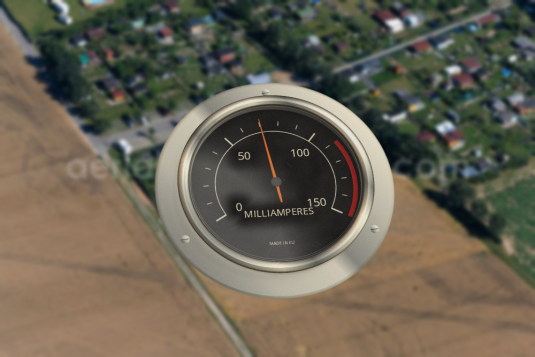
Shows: 70 mA
